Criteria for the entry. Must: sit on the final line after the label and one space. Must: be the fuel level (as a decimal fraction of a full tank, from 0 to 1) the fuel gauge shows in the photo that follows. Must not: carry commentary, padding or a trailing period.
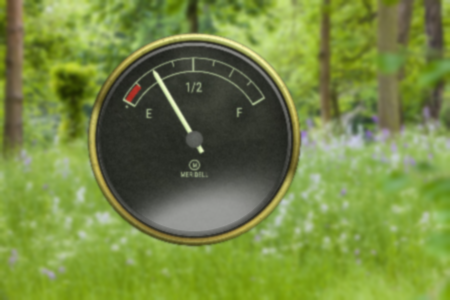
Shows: 0.25
